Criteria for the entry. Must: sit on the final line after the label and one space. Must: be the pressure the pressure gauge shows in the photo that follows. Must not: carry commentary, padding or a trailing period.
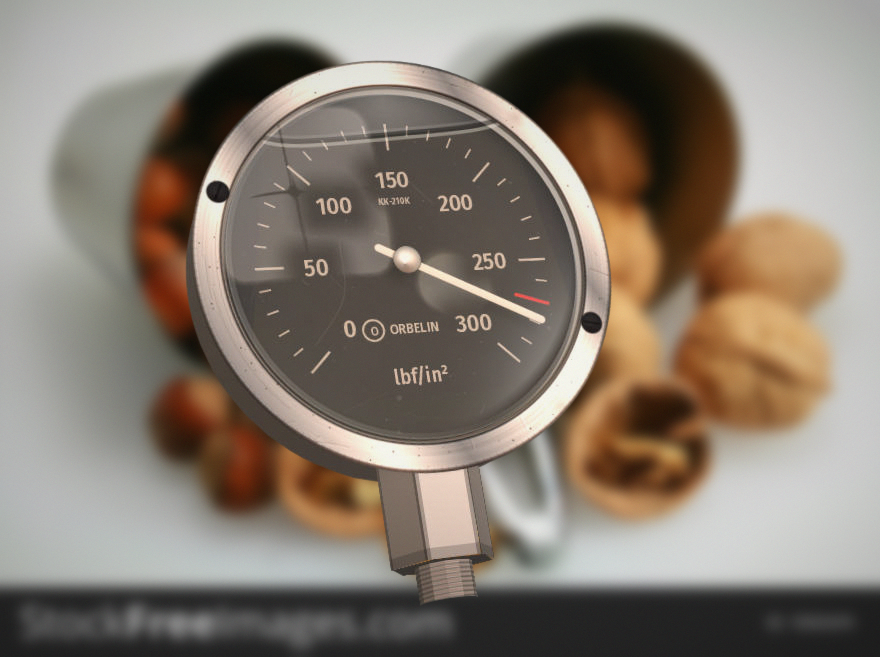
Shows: 280 psi
